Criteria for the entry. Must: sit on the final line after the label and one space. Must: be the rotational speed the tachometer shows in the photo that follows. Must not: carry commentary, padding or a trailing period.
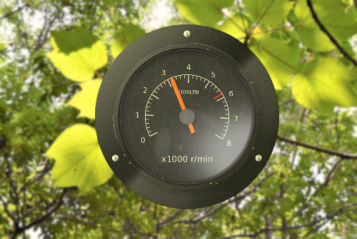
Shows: 3200 rpm
